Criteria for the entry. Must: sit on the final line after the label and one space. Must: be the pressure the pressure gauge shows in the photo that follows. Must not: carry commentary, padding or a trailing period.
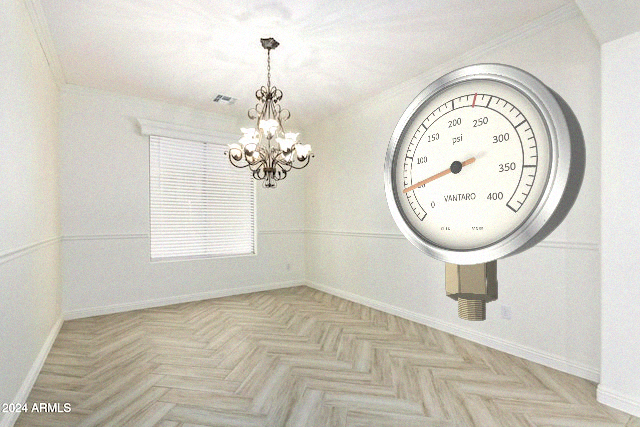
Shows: 50 psi
